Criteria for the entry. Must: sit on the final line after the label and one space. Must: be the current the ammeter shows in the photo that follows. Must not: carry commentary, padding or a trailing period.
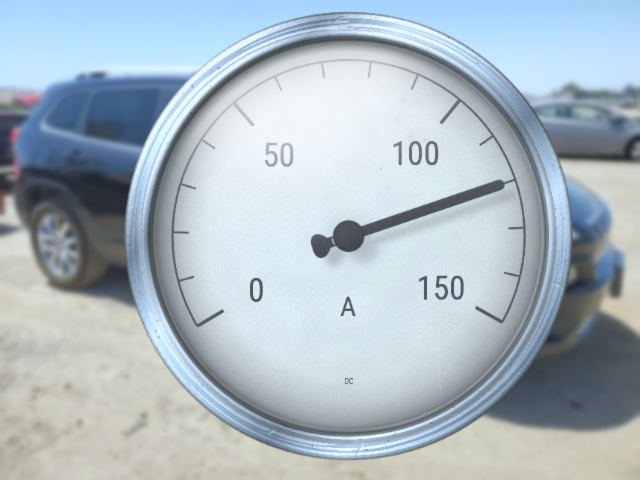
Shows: 120 A
